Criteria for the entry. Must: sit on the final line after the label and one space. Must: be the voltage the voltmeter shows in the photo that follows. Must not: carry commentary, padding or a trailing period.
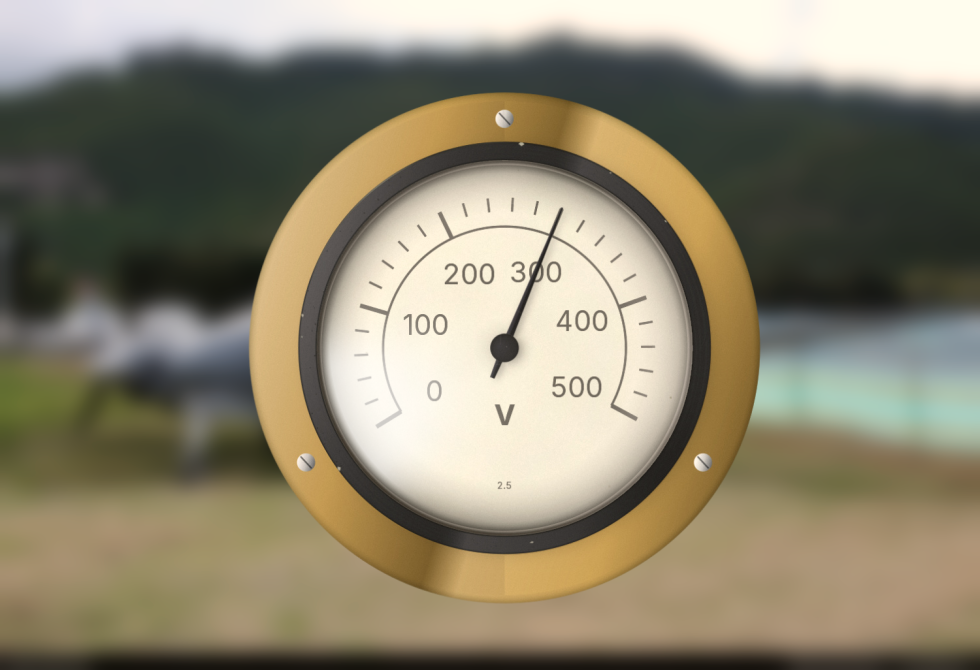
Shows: 300 V
